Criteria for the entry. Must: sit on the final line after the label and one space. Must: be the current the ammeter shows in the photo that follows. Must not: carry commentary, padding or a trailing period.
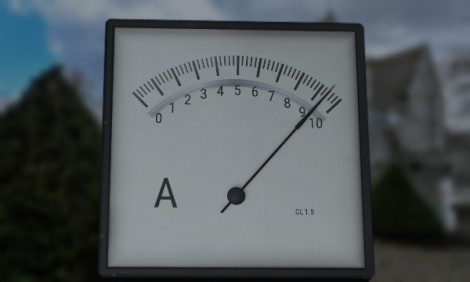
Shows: 9.4 A
